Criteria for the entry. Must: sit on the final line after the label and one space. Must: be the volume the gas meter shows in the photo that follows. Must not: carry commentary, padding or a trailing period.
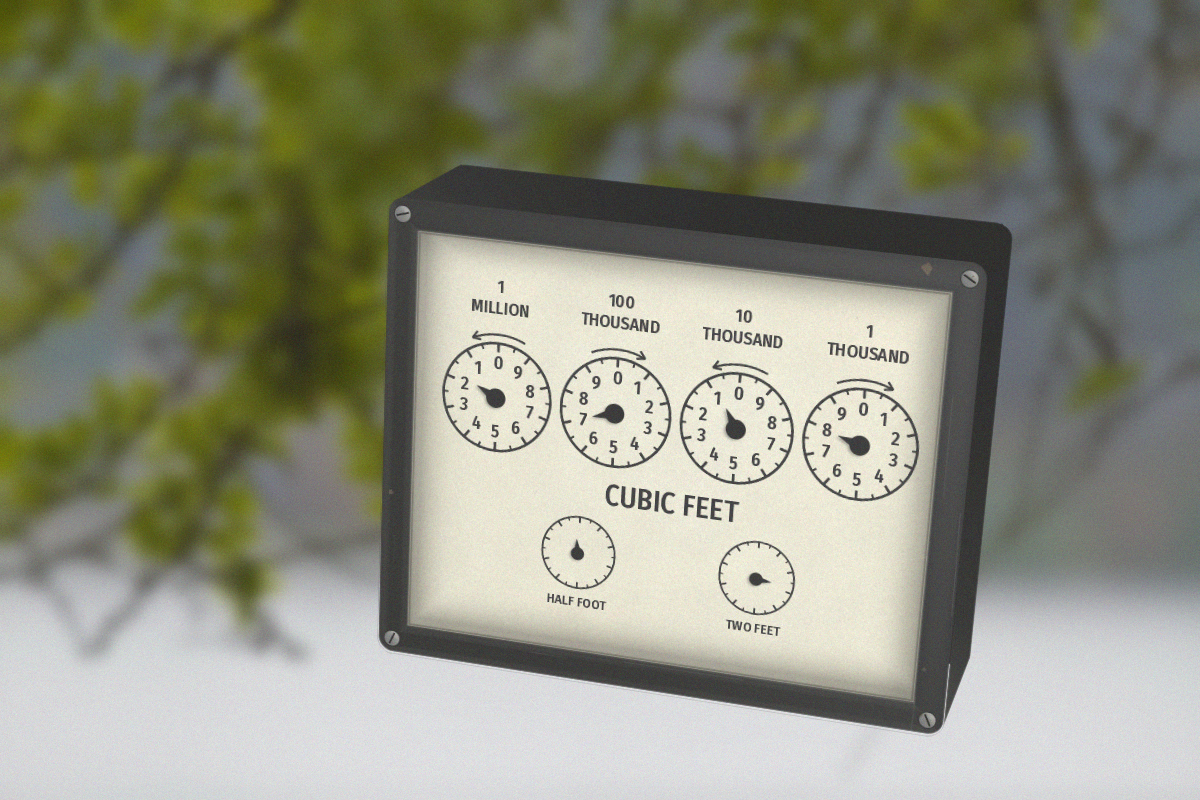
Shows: 170800 ft³
